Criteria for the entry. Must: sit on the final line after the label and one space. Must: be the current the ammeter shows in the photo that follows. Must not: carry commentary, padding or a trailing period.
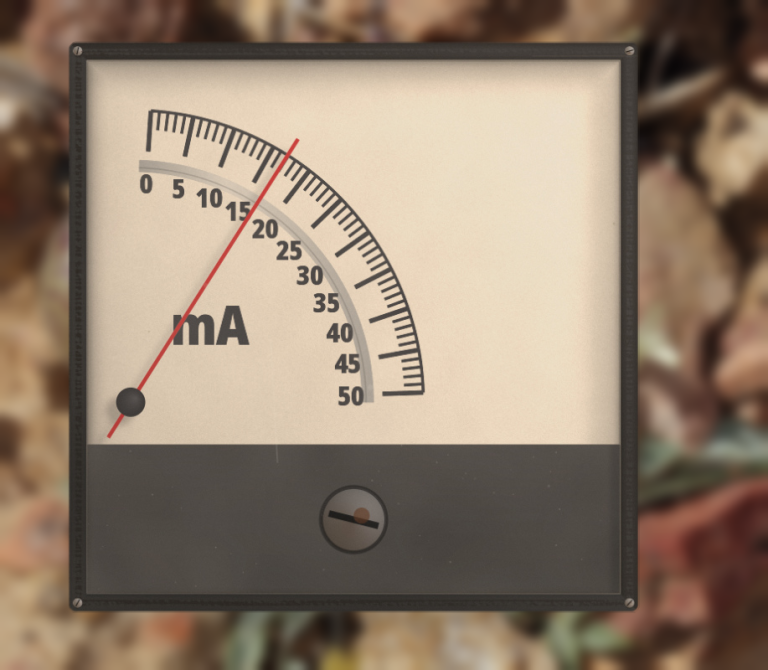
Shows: 17 mA
